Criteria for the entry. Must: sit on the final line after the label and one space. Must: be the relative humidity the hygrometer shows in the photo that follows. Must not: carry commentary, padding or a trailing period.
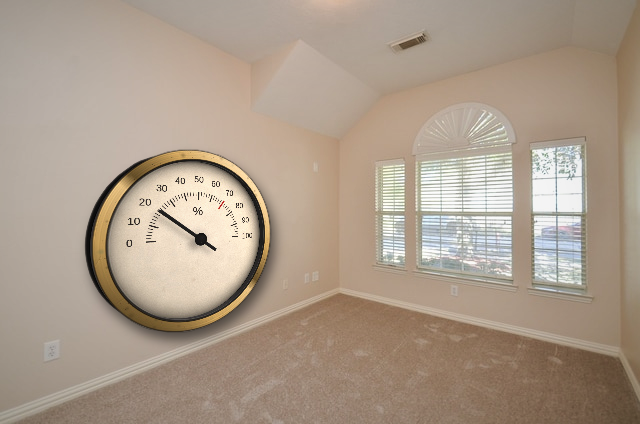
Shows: 20 %
